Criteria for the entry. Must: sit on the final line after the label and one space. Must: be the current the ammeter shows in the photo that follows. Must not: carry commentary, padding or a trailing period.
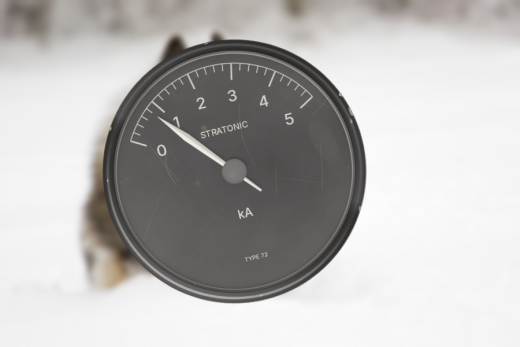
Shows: 0.8 kA
